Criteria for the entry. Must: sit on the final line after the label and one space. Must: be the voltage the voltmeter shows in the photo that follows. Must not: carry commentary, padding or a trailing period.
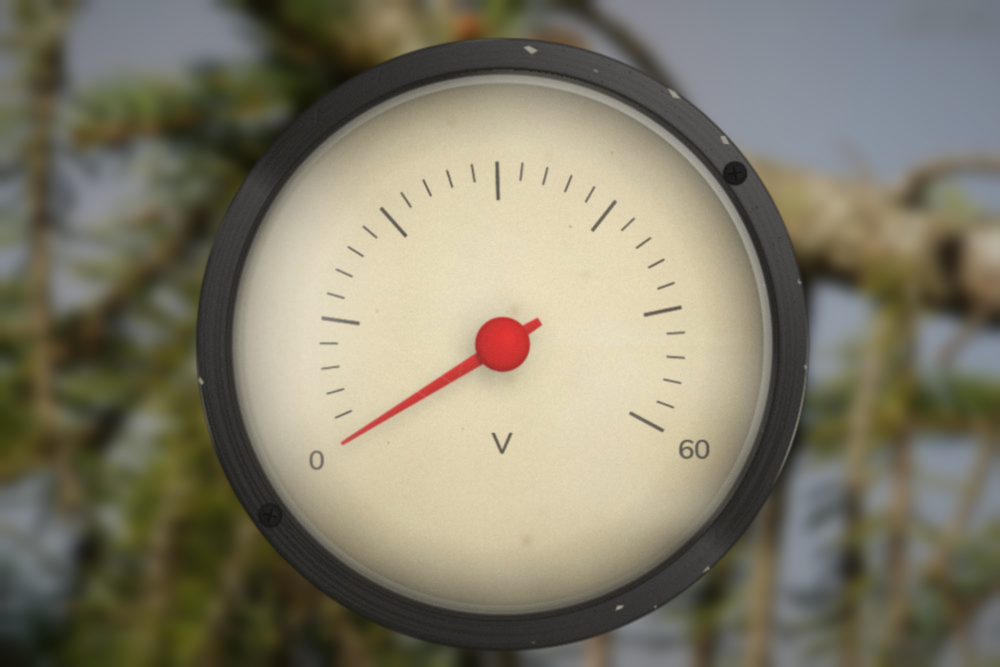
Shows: 0 V
